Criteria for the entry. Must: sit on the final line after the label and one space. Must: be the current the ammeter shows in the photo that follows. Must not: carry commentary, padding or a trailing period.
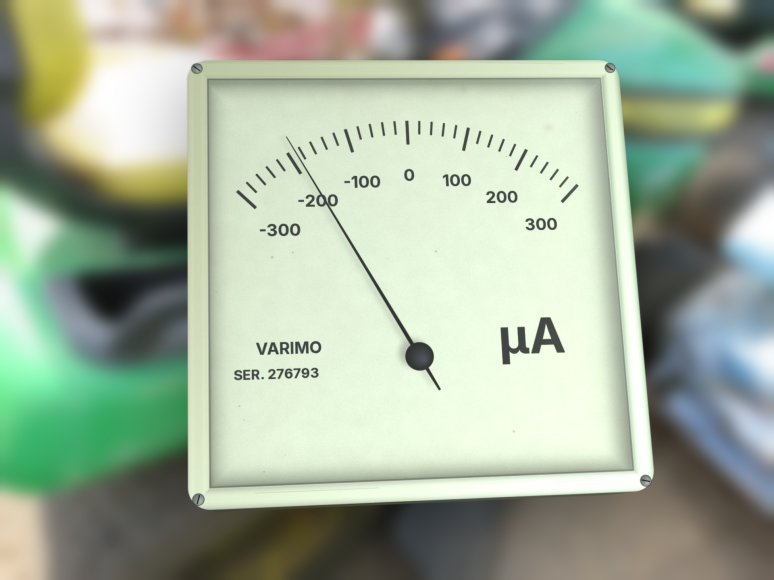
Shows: -190 µA
